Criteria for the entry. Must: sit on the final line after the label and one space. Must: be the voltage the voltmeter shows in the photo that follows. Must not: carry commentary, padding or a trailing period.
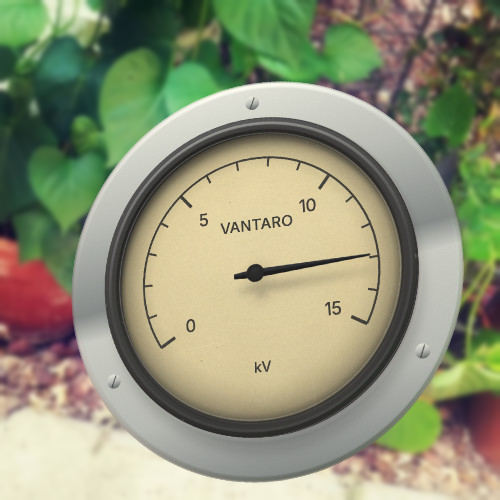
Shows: 13 kV
